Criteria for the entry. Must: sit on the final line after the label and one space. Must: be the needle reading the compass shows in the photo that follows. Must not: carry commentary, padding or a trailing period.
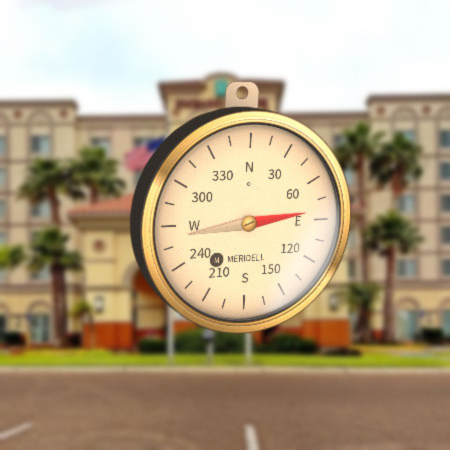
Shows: 82.5 °
